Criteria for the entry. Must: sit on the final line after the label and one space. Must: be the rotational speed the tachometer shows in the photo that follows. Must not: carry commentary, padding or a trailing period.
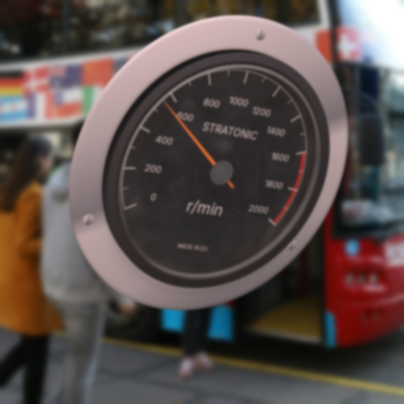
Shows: 550 rpm
